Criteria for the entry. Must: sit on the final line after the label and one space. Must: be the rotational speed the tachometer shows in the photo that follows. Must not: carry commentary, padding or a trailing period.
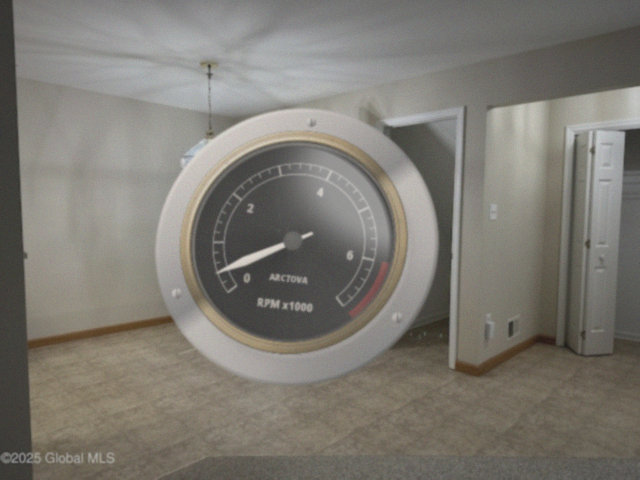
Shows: 400 rpm
